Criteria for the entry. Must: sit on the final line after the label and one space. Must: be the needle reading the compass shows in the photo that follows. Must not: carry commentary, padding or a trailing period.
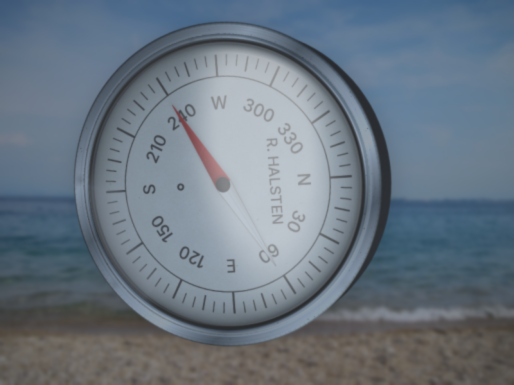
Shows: 240 °
